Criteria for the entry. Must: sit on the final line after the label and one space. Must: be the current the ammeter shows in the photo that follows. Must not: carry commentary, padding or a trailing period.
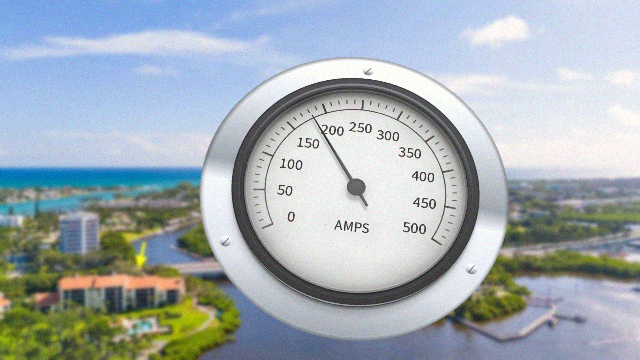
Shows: 180 A
